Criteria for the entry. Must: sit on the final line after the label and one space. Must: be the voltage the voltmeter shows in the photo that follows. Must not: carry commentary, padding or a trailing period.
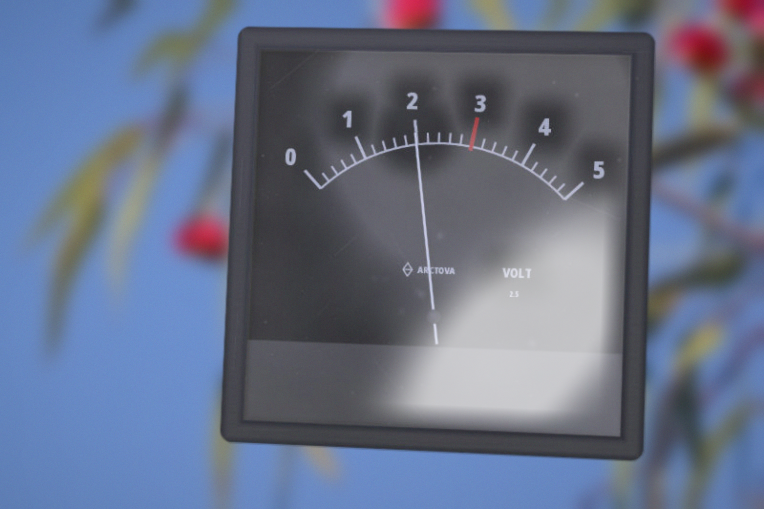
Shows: 2 V
